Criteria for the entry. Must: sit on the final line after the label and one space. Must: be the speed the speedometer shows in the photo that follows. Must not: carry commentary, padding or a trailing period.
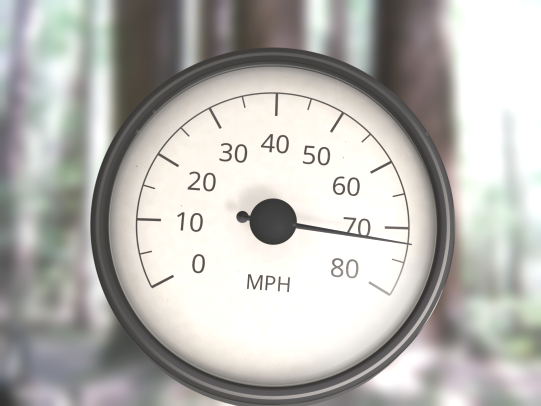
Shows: 72.5 mph
